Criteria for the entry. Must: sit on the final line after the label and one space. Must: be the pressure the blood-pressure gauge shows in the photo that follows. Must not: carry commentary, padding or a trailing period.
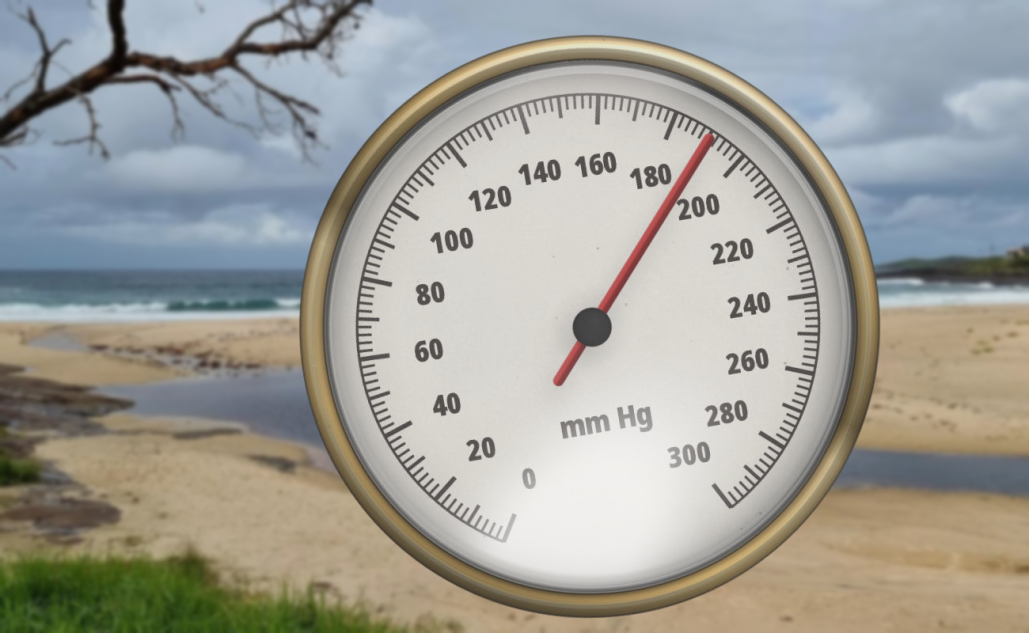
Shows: 190 mmHg
